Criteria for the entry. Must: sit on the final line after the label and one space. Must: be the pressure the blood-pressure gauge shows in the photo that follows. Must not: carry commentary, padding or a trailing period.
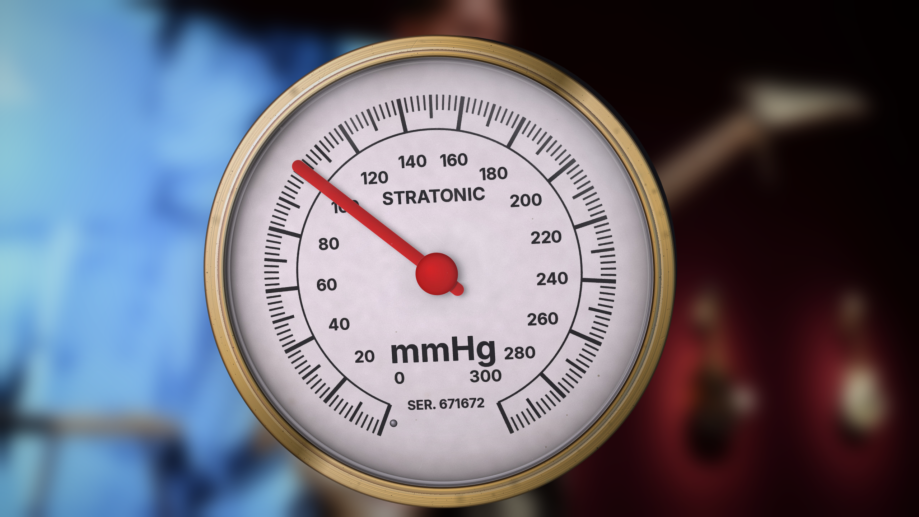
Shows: 102 mmHg
